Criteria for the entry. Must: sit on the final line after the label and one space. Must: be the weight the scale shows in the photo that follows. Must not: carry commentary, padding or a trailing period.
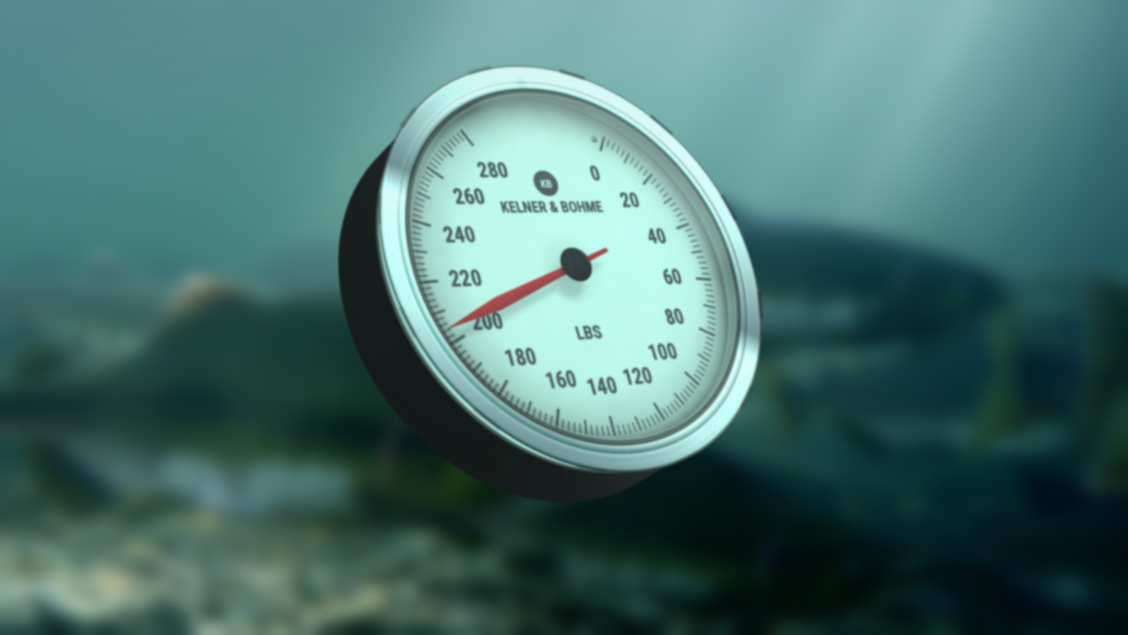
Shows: 204 lb
